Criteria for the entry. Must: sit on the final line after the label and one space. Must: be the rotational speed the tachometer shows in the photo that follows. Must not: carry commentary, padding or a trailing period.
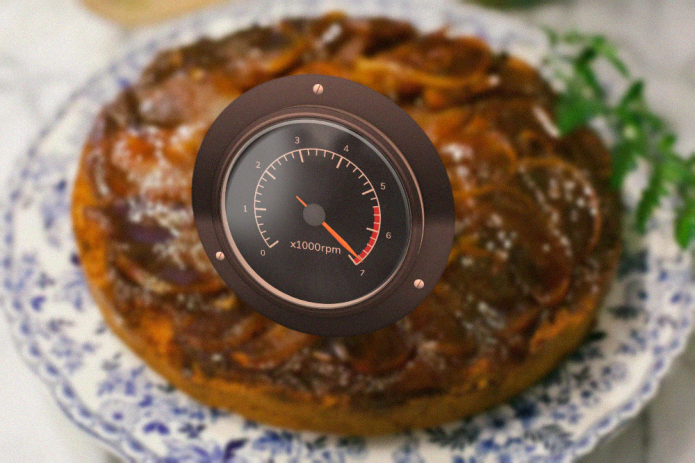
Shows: 6800 rpm
